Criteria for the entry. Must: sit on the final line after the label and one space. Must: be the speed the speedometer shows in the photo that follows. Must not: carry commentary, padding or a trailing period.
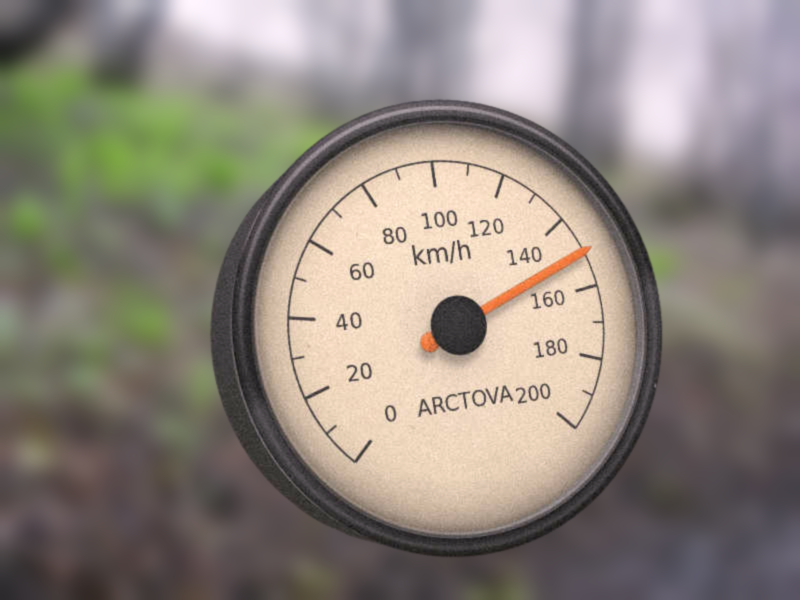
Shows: 150 km/h
